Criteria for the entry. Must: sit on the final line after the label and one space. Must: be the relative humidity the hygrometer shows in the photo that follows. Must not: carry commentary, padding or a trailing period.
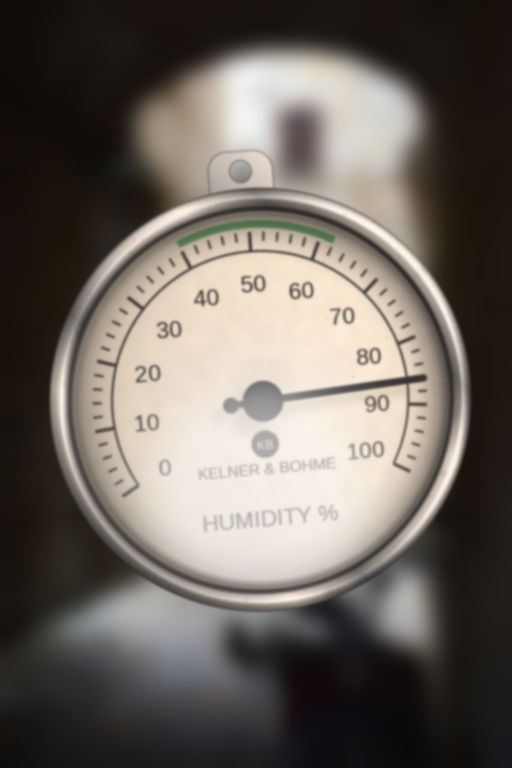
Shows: 86 %
